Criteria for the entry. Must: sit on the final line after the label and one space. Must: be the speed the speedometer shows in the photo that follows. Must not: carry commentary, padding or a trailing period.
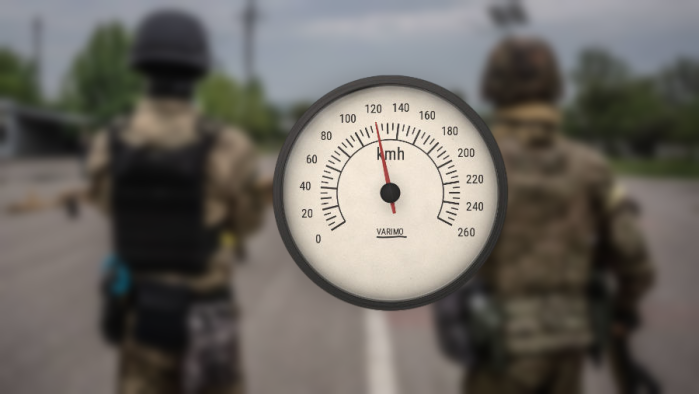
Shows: 120 km/h
